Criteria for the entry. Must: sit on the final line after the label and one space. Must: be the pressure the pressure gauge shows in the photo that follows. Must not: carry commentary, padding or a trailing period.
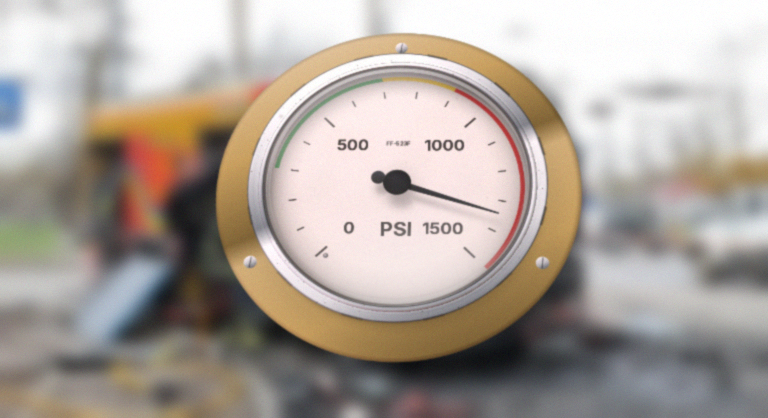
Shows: 1350 psi
